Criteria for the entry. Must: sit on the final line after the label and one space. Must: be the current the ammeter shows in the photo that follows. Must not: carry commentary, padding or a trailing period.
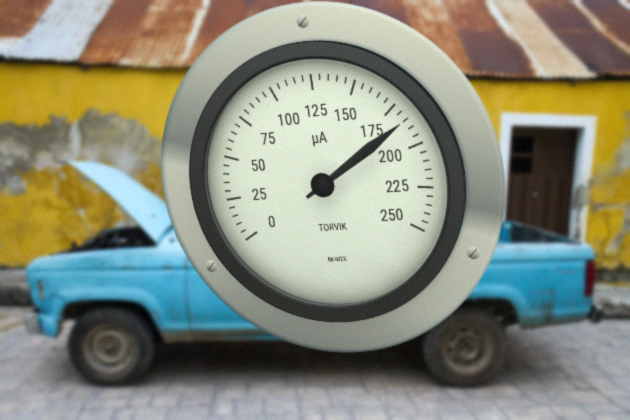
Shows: 185 µA
